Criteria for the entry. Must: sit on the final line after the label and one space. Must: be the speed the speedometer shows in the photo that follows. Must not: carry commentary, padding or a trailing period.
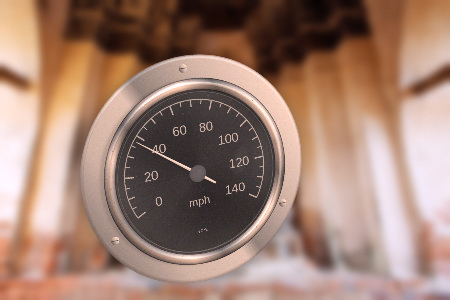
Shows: 37.5 mph
